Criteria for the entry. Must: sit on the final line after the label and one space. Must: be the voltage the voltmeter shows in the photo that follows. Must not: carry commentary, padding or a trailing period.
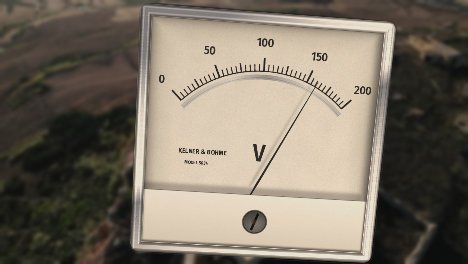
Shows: 160 V
